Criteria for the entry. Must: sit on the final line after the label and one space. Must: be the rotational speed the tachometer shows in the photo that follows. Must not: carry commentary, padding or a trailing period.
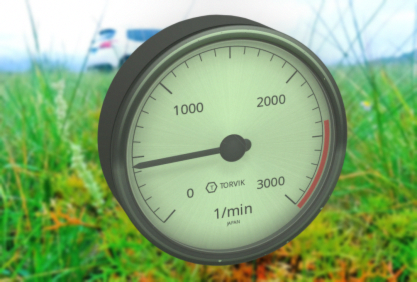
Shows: 450 rpm
